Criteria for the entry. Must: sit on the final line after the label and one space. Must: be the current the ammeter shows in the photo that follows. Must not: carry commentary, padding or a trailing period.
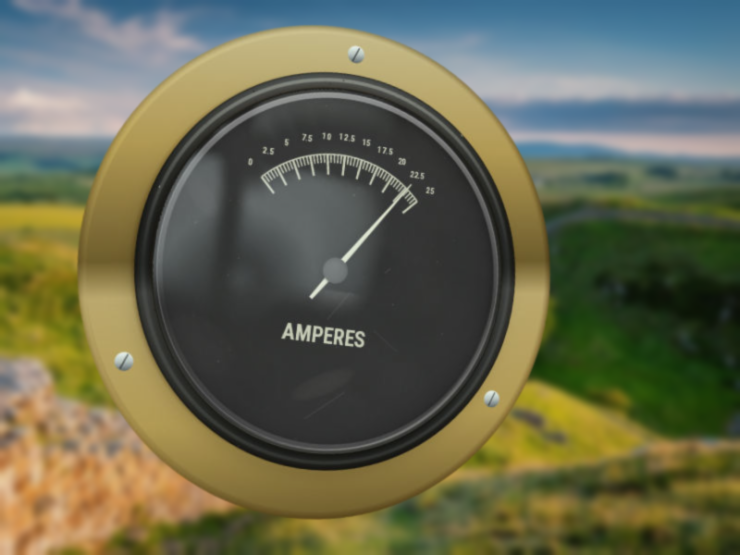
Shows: 22.5 A
